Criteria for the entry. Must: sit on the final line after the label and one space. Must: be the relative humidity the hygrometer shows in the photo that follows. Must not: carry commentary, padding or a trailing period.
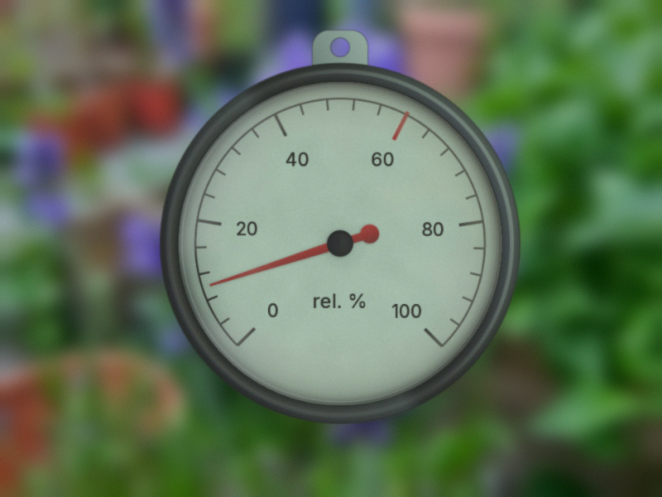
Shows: 10 %
